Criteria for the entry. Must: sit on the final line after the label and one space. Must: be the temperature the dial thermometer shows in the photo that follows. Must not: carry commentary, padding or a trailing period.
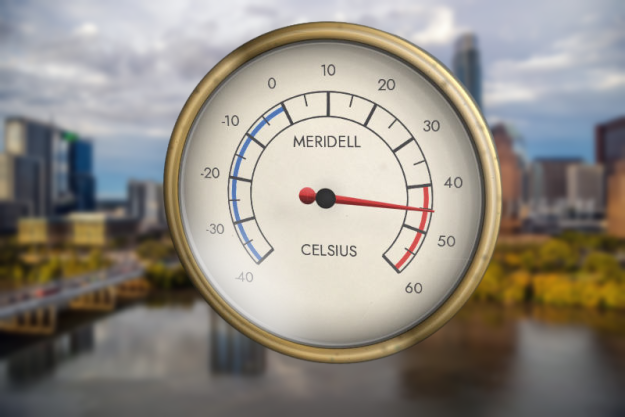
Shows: 45 °C
